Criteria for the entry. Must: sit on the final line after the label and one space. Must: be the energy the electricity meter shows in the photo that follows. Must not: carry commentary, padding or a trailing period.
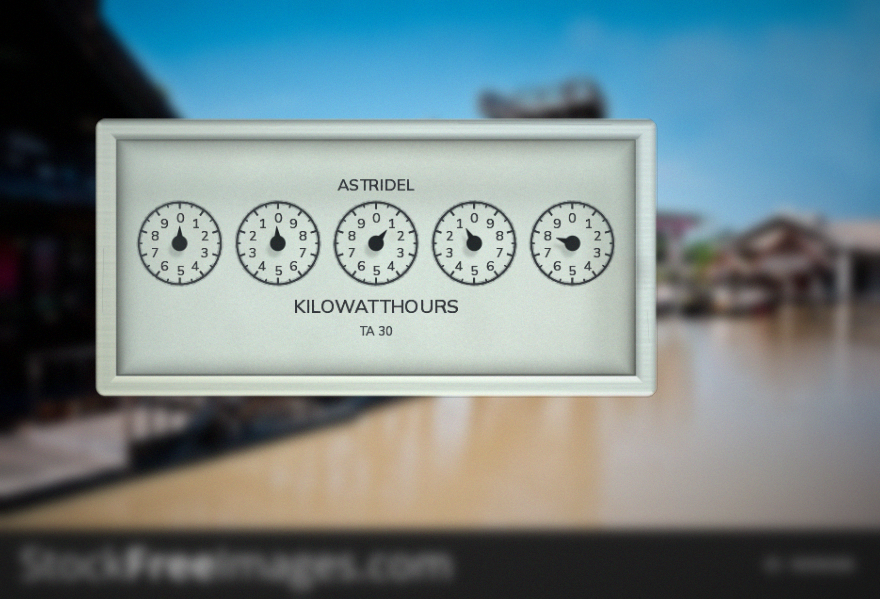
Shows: 108 kWh
